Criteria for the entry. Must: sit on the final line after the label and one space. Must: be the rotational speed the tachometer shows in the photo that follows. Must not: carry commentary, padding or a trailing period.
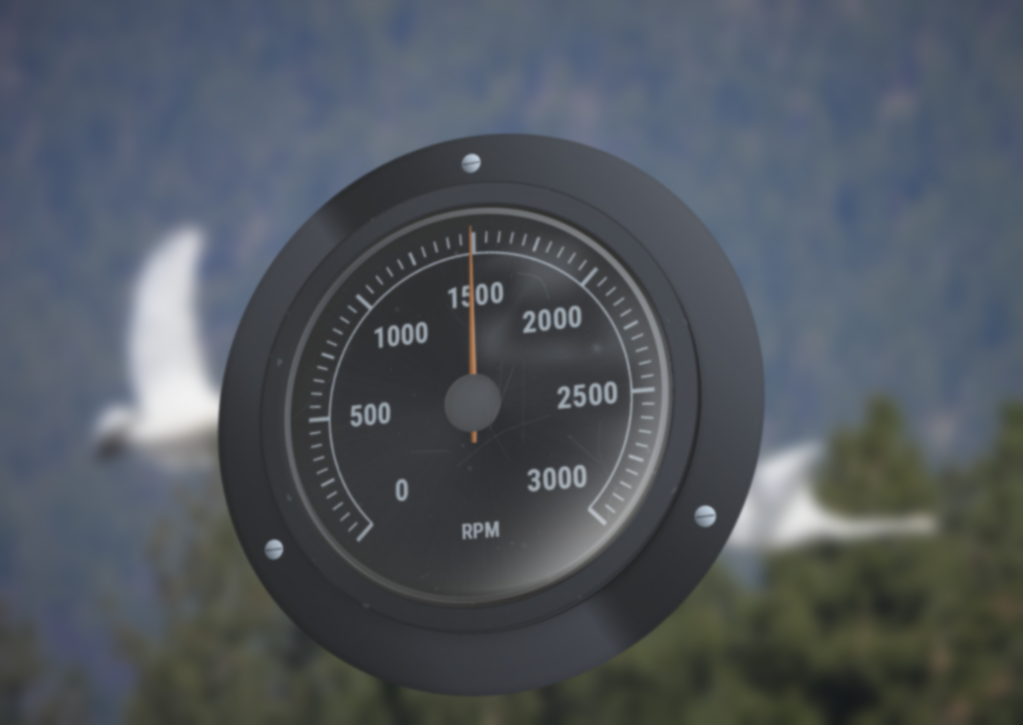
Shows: 1500 rpm
